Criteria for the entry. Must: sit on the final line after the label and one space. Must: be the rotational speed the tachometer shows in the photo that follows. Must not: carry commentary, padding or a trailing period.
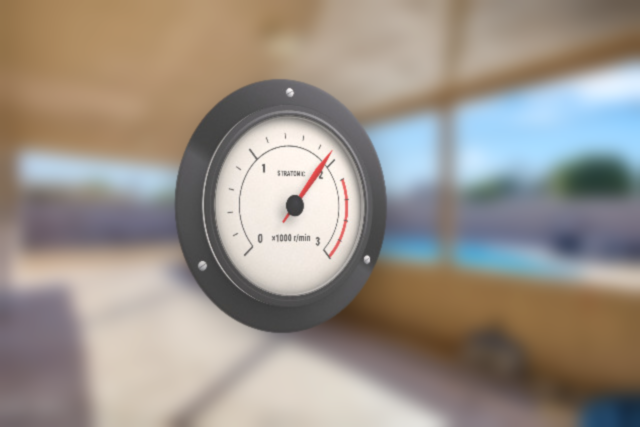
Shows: 1900 rpm
